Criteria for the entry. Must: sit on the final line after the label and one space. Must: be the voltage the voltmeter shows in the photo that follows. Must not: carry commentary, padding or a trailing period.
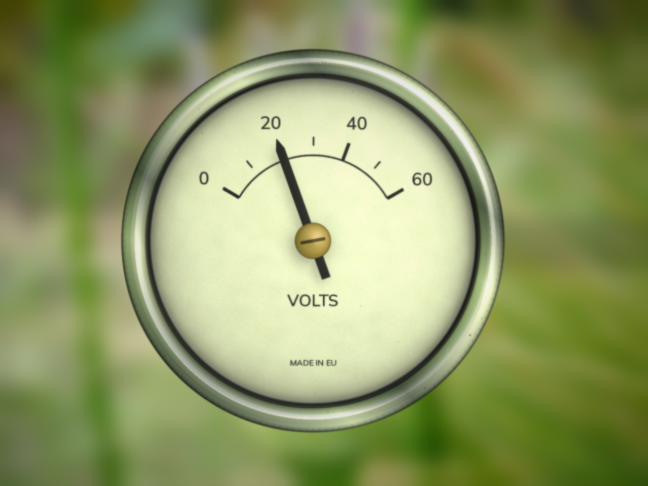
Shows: 20 V
